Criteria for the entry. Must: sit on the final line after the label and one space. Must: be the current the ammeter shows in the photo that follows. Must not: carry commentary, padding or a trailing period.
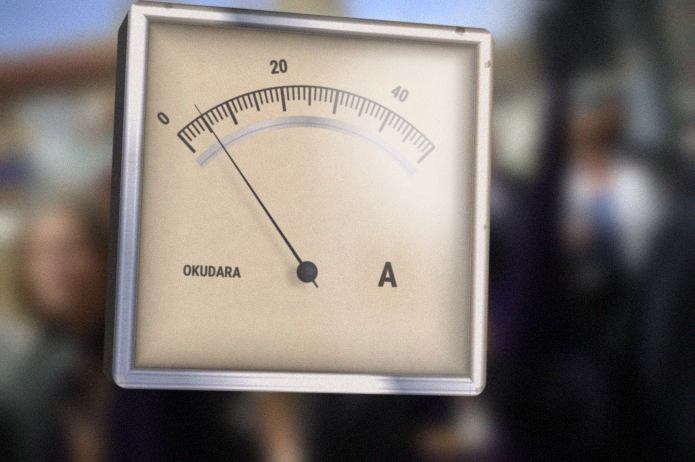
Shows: 5 A
